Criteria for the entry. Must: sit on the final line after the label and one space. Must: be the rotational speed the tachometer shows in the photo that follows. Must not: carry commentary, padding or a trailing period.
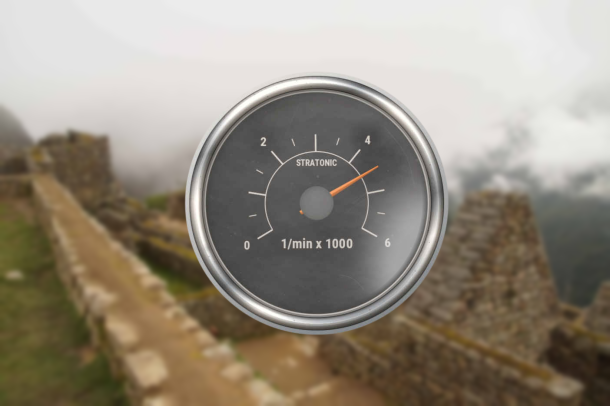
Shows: 4500 rpm
